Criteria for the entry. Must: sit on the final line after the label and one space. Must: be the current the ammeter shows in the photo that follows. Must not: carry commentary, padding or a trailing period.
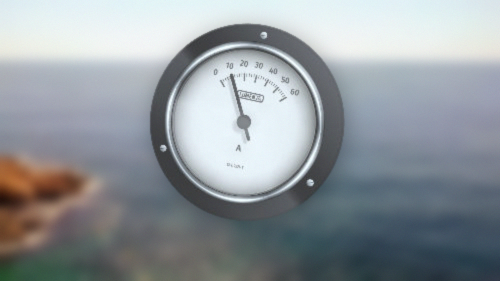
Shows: 10 A
